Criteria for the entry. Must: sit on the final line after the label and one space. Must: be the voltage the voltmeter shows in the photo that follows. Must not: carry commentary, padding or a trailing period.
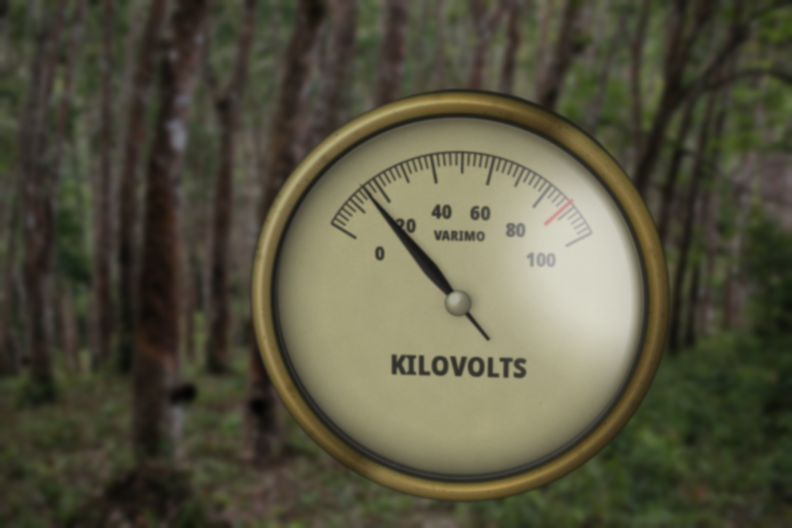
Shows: 16 kV
